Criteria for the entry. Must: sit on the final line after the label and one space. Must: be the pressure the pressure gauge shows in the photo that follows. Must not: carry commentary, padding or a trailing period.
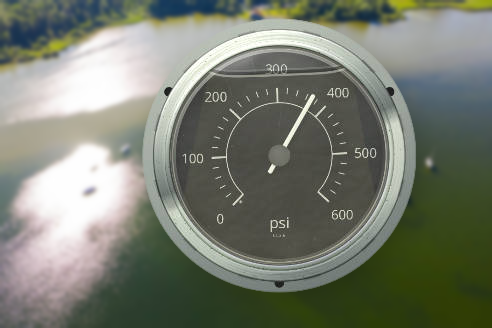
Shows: 370 psi
